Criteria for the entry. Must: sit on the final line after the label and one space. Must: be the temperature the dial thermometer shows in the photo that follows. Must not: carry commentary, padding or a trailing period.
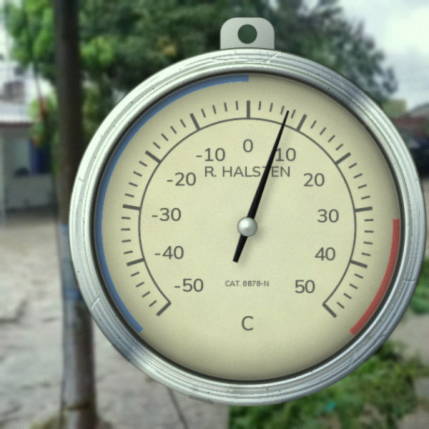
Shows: 7 °C
